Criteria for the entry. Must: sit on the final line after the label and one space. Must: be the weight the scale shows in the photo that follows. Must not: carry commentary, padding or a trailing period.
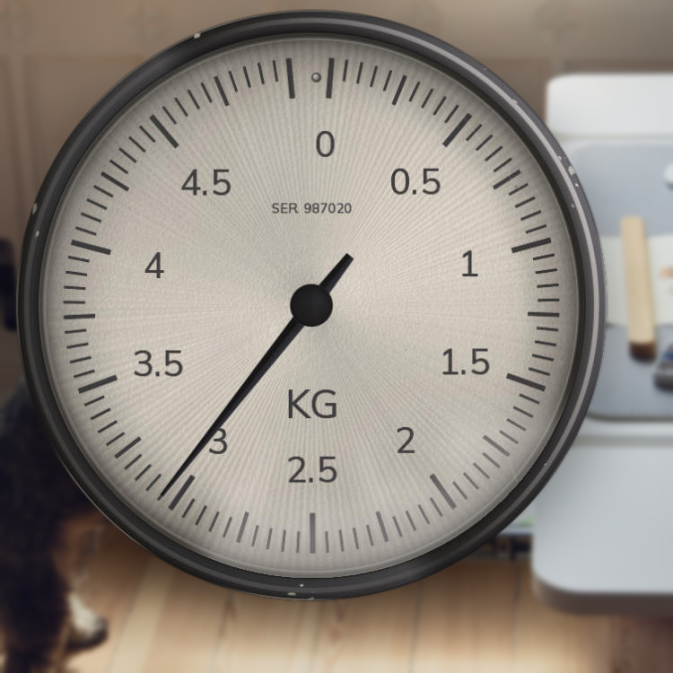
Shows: 3.05 kg
